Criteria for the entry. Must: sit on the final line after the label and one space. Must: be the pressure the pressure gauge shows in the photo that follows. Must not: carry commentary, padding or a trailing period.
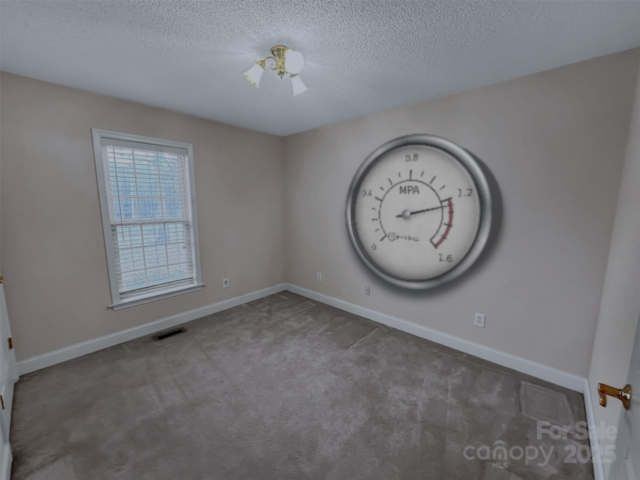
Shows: 1.25 MPa
